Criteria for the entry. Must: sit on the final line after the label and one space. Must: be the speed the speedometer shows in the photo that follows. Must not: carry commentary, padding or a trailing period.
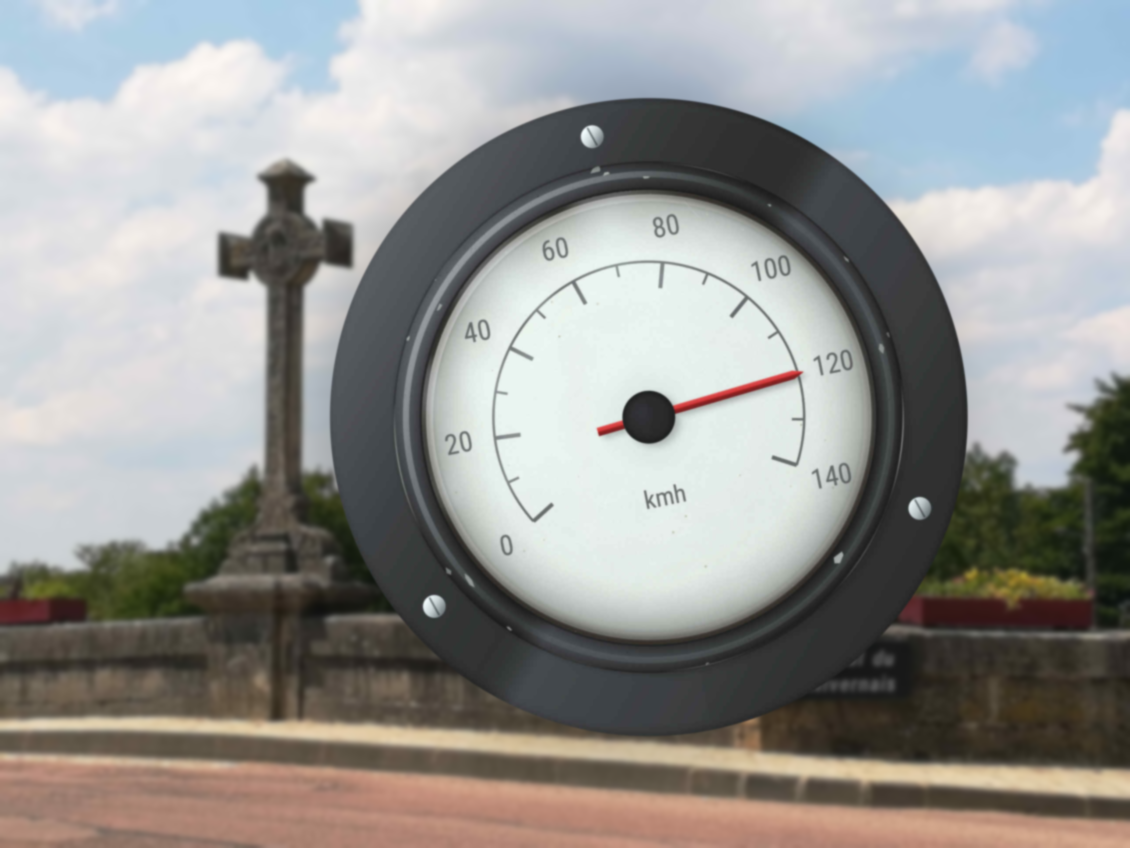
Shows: 120 km/h
